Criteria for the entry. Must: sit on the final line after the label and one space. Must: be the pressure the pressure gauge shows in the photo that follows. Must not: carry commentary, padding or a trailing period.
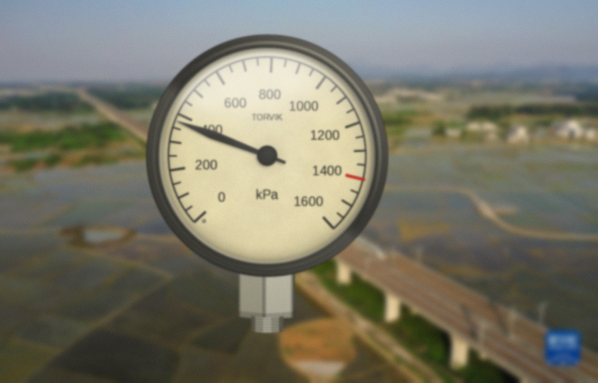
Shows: 375 kPa
